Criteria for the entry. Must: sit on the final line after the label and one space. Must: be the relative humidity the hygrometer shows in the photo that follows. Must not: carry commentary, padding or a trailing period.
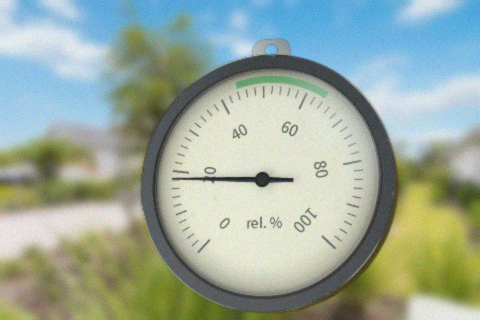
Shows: 18 %
